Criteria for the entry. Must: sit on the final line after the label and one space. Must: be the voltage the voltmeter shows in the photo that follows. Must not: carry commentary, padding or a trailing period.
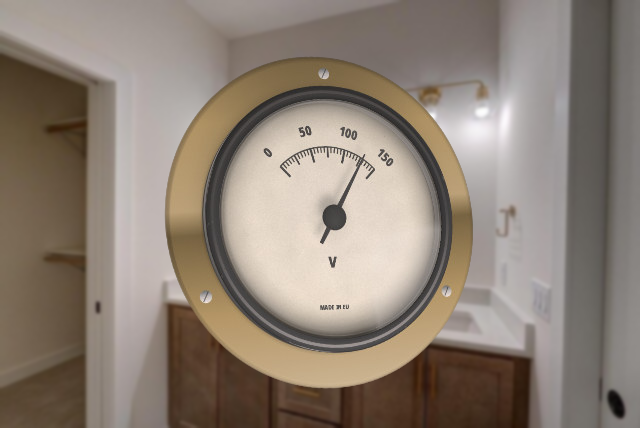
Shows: 125 V
